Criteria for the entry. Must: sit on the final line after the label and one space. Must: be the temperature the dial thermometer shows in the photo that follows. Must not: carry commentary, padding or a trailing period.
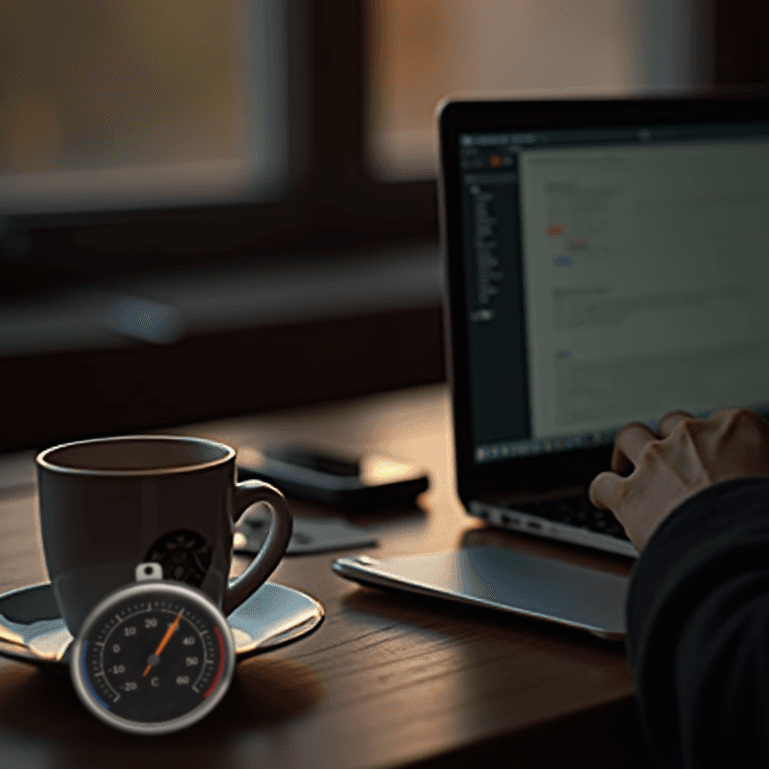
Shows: 30 °C
